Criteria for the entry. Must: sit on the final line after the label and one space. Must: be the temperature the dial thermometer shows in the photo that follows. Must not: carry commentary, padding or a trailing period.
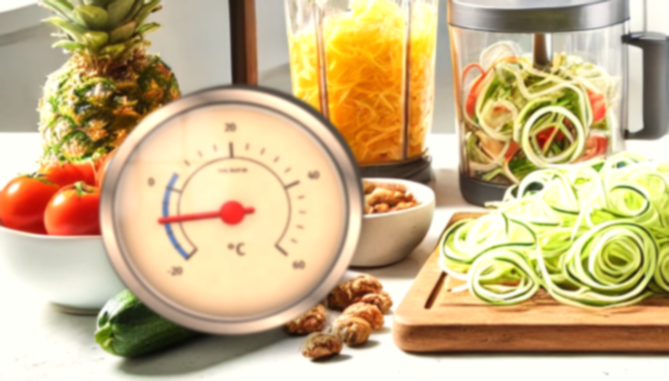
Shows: -8 °C
